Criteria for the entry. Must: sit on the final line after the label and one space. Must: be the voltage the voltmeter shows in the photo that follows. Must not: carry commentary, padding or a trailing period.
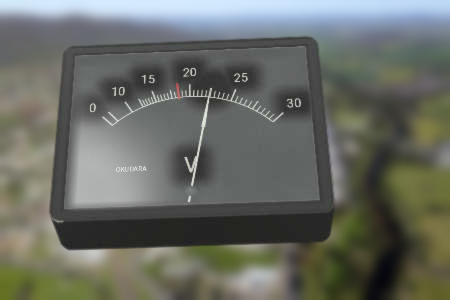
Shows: 22.5 V
